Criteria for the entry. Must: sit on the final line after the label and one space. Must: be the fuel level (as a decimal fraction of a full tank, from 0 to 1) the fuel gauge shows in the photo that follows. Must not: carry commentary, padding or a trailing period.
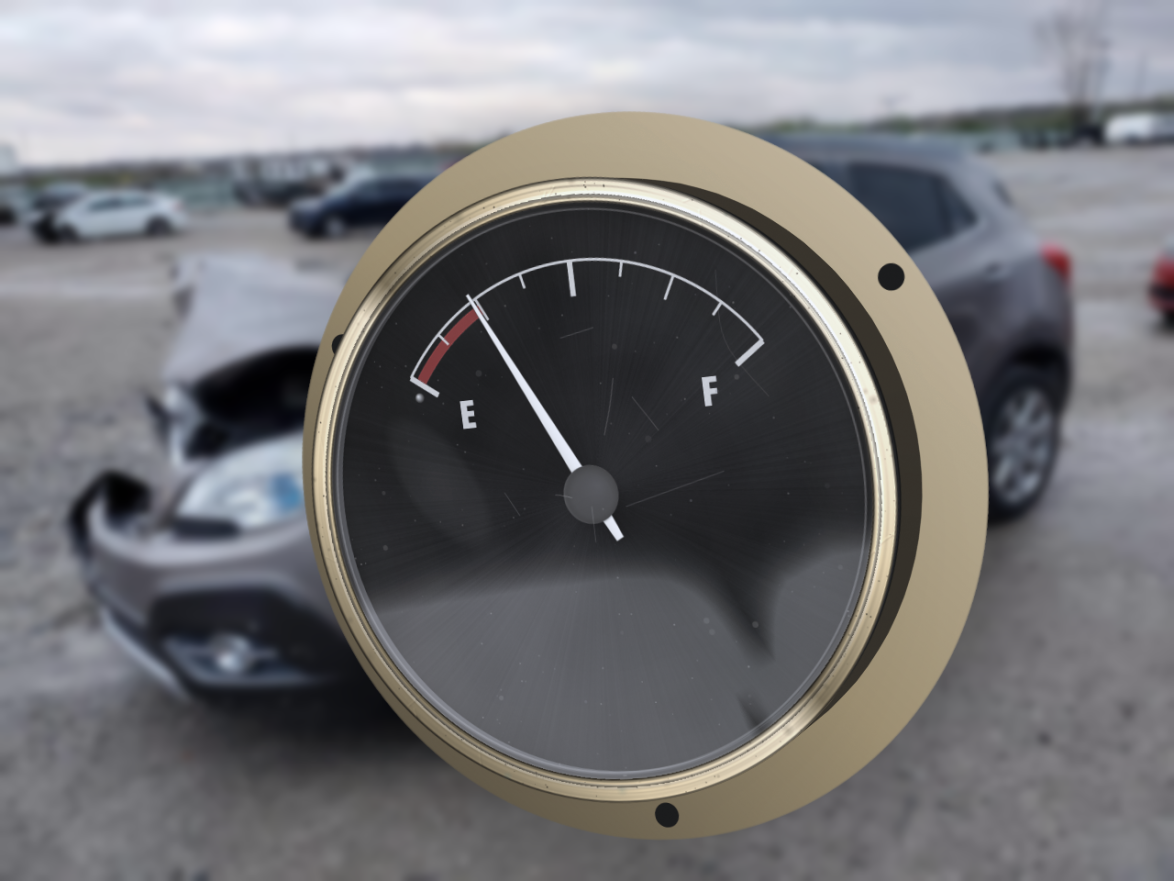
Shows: 0.25
